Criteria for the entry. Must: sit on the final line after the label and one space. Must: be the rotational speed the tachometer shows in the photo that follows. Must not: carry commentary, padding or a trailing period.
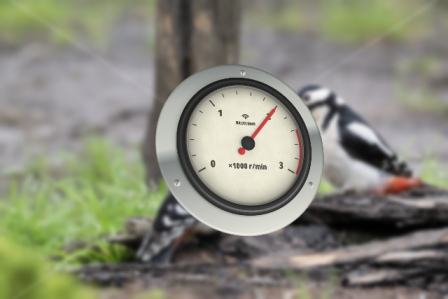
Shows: 2000 rpm
